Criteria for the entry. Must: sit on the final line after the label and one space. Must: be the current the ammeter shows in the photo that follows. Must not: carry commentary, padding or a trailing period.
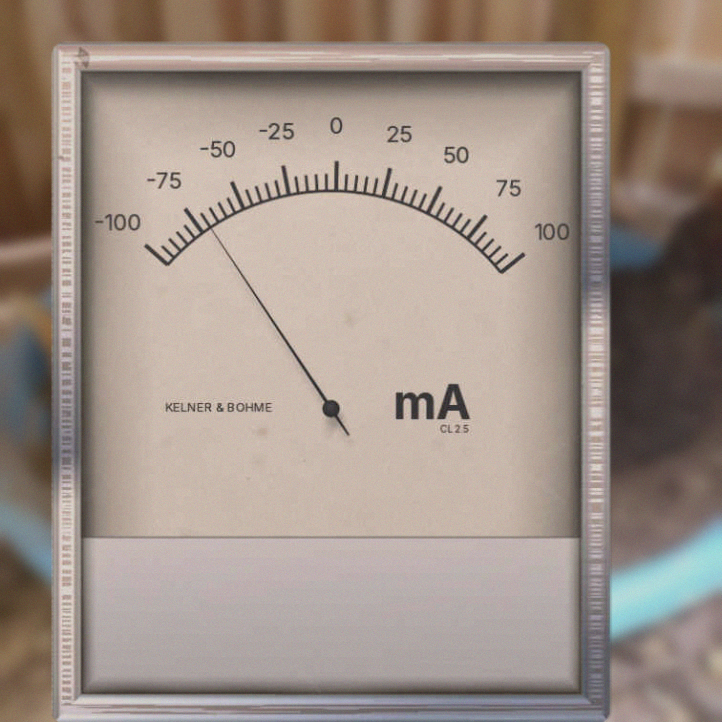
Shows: -70 mA
